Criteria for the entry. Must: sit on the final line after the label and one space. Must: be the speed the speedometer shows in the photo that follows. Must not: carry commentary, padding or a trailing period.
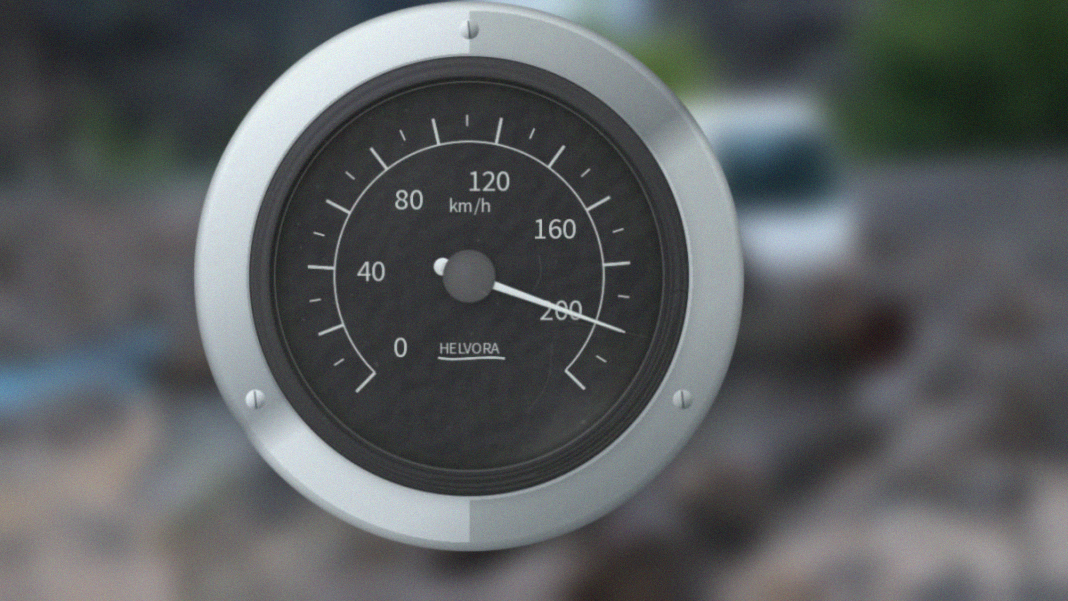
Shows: 200 km/h
